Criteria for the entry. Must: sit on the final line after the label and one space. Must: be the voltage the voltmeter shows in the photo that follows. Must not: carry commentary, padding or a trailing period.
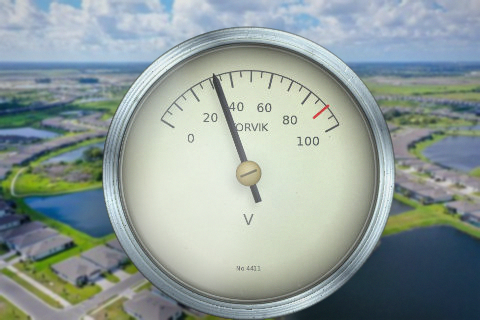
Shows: 32.5 V
